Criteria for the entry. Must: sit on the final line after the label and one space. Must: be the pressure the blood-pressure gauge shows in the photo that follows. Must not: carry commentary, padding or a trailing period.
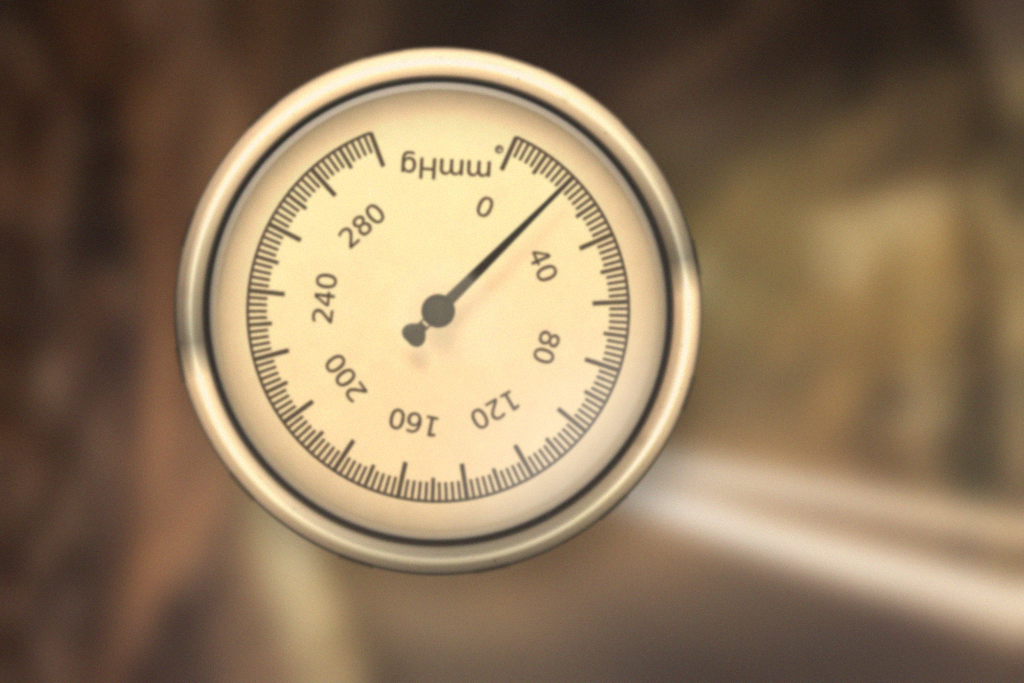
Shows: 20 mmHg
